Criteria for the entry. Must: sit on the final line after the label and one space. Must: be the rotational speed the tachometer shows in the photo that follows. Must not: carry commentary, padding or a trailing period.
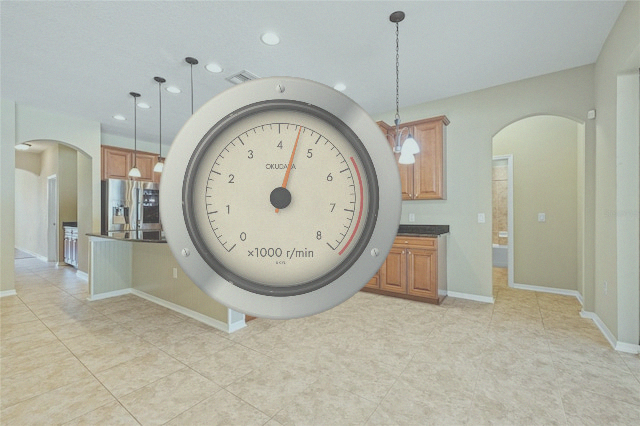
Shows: 4500 rpm
